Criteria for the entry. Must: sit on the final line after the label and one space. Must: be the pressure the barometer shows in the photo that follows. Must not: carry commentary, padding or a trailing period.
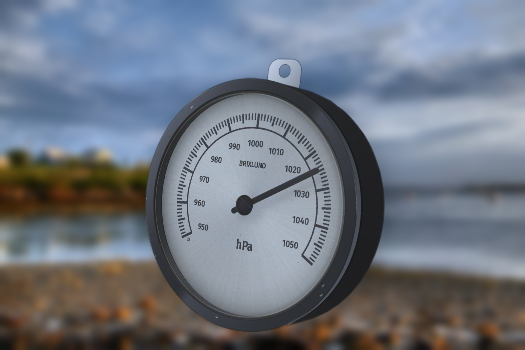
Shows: 1025 hPa
